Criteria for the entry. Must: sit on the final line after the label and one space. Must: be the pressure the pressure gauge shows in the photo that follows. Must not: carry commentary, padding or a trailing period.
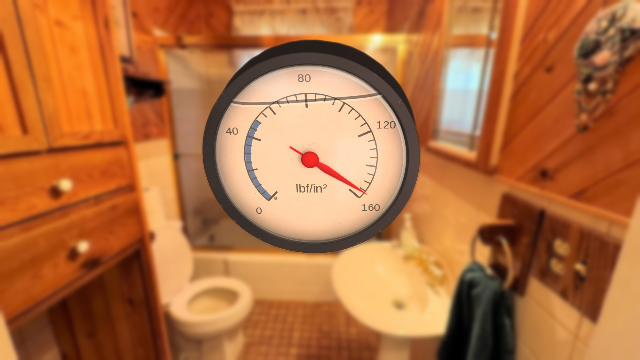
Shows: 155 psi
